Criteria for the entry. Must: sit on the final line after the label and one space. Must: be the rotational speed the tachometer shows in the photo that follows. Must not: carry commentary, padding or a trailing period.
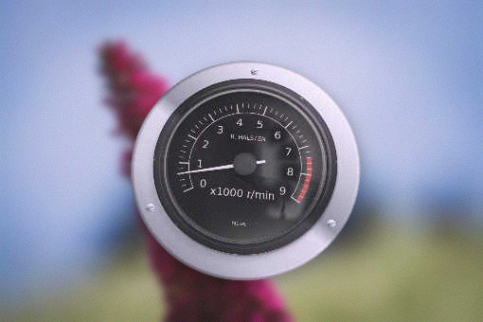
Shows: 600 rpm
